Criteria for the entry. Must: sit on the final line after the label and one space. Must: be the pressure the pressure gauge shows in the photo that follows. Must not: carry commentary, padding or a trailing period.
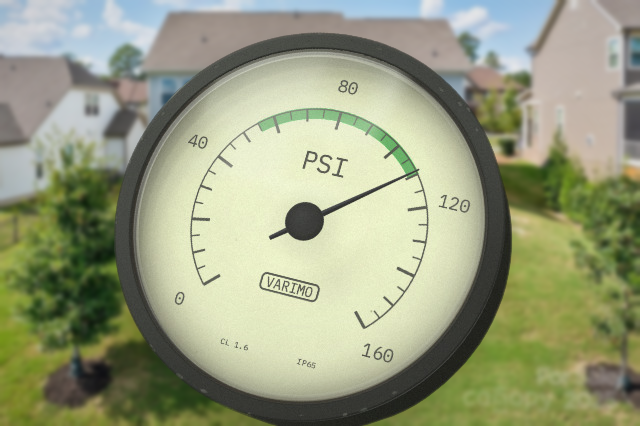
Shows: 110 psi
